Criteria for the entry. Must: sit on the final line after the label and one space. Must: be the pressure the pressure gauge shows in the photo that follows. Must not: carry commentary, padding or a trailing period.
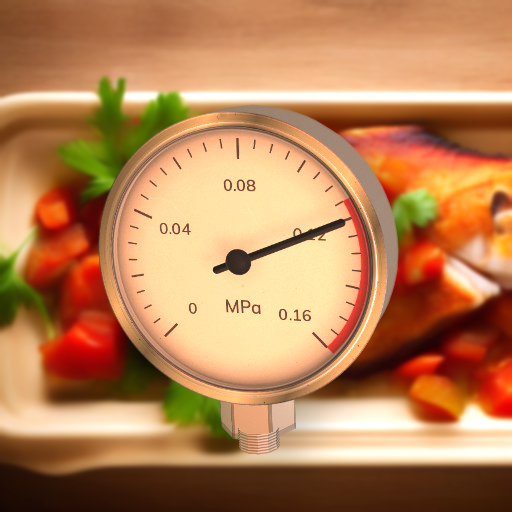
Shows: 0.12 MPa
